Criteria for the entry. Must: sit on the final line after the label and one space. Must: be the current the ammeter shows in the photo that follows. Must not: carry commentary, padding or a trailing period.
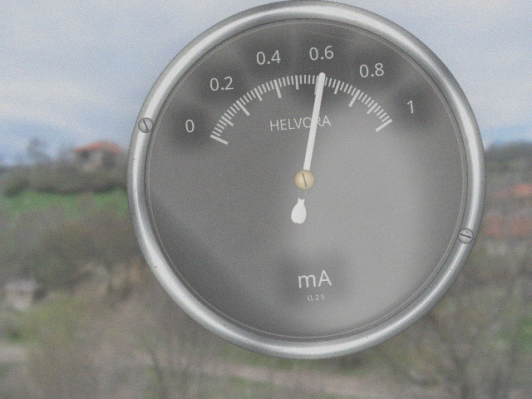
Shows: 0.62 mA
